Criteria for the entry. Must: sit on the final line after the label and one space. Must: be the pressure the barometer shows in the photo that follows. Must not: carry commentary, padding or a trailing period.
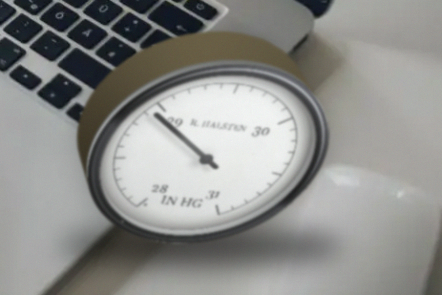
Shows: 28.95 inHg
